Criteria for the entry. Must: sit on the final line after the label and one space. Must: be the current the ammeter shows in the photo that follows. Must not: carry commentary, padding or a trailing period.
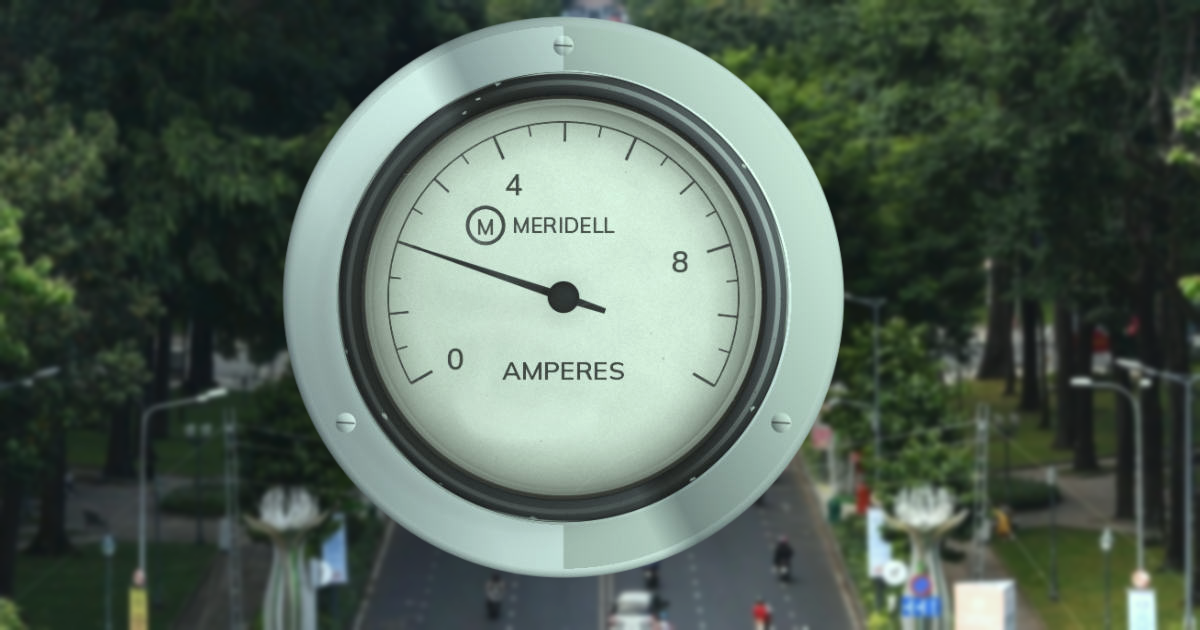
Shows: 2 A
